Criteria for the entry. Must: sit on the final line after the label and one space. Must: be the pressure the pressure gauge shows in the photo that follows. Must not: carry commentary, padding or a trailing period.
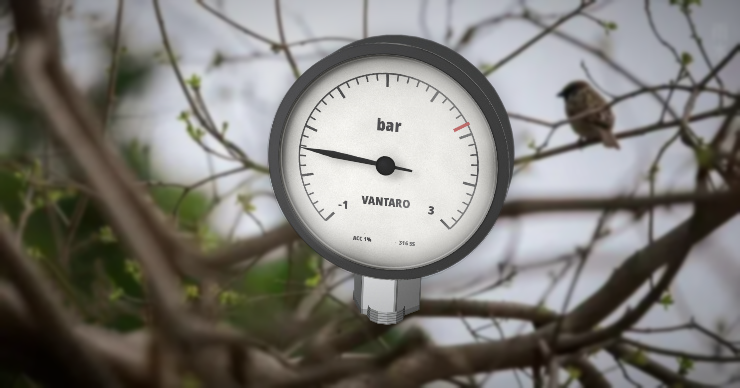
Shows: -0.2 bar
